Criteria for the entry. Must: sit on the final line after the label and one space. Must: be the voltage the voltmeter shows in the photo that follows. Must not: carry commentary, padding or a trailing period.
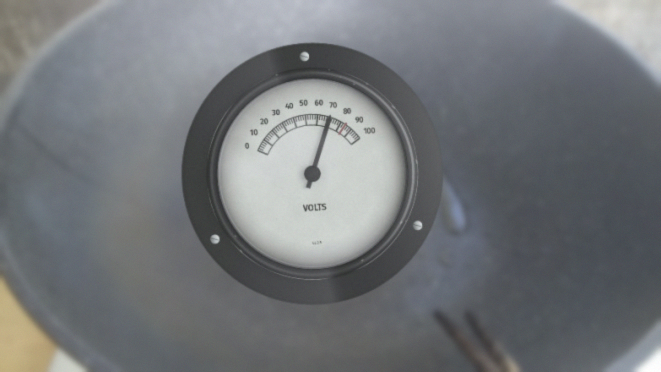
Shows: 70 V
